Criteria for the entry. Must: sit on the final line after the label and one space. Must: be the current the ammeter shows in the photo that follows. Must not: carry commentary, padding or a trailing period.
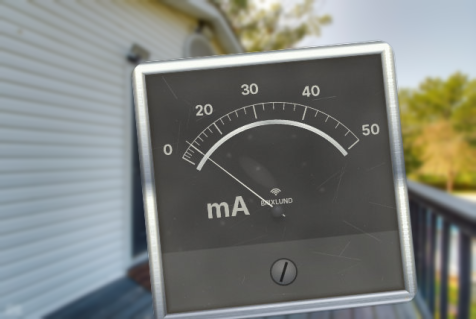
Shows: 10 mA
